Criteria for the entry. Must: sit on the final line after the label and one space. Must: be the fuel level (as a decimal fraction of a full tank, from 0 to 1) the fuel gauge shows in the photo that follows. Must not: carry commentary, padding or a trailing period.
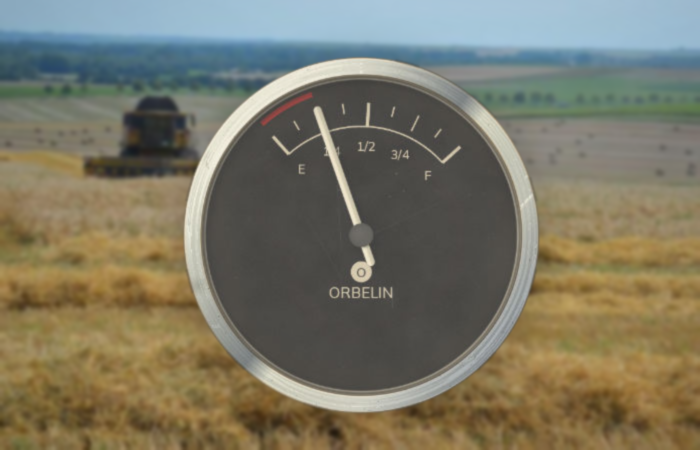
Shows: 0.25
